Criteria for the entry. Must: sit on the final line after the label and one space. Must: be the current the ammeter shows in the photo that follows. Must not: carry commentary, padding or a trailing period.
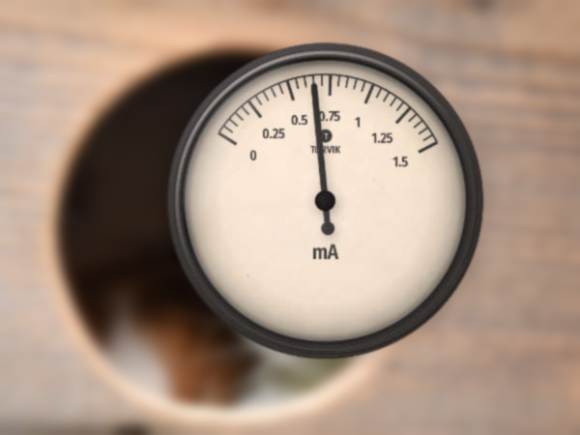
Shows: 0.65 mA
